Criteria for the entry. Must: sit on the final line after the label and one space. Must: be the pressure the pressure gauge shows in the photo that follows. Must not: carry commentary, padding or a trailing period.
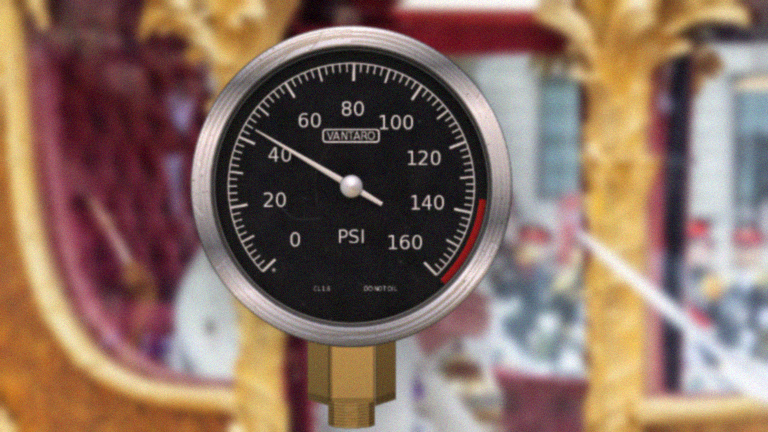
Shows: 44 psi
